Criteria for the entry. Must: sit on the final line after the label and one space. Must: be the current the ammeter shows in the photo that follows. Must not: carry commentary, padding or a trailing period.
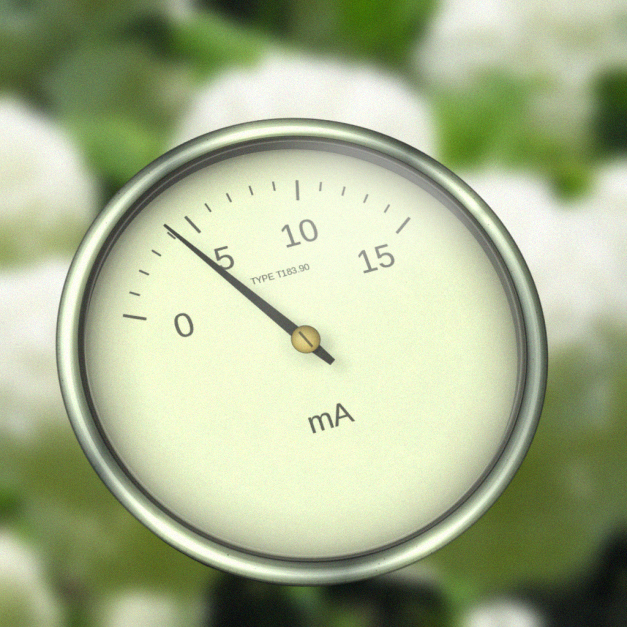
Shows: 4 mA
